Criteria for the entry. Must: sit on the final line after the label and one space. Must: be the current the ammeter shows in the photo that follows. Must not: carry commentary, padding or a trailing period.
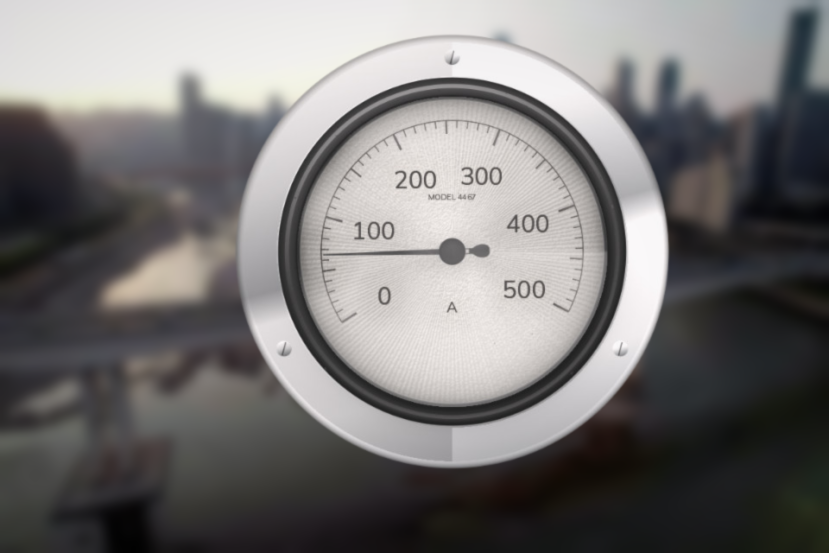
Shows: 65 A
